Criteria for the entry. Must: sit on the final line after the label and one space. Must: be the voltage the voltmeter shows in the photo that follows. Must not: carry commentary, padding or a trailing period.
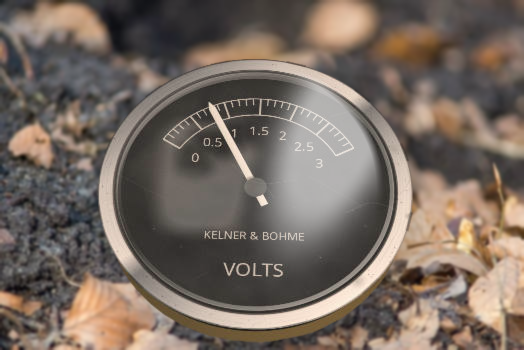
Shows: 0.8 V
